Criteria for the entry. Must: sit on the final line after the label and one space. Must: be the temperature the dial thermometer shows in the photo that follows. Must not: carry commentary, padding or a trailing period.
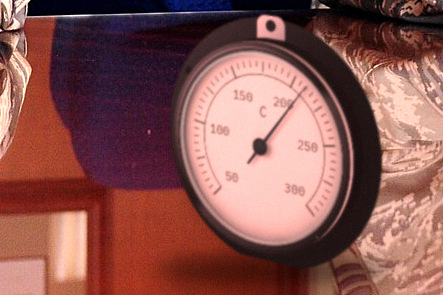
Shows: 210 °C
